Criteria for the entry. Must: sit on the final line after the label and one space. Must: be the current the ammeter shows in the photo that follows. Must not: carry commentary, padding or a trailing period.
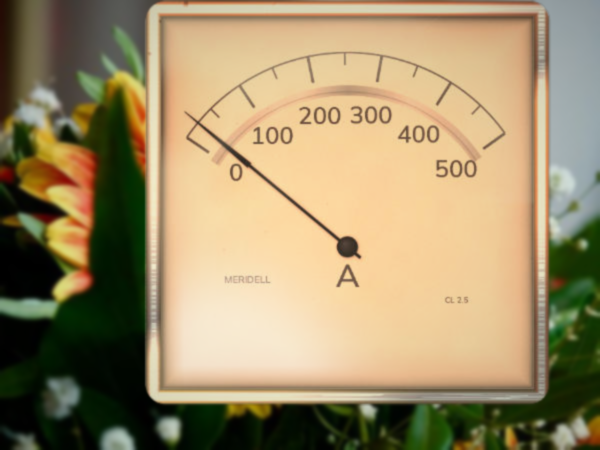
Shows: 25 A
